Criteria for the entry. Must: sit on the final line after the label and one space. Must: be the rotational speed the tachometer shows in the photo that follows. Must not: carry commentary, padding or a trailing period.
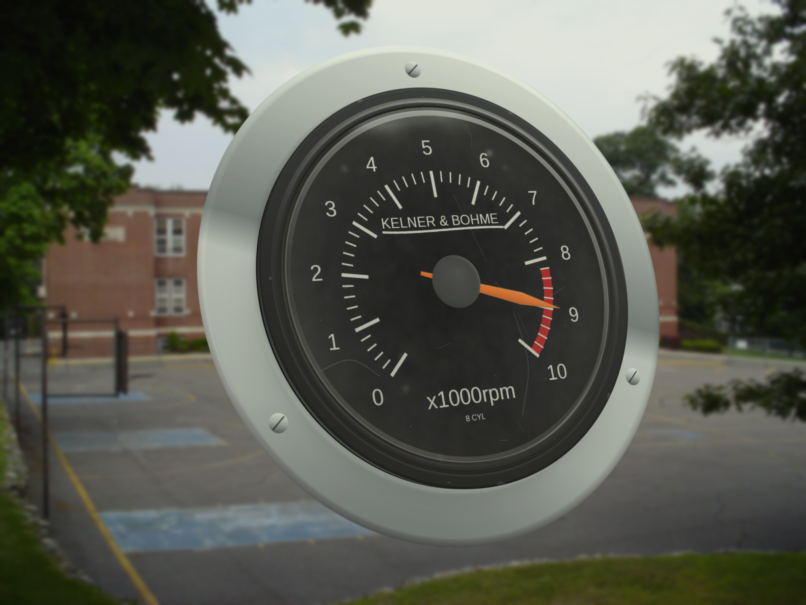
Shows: 9000 rpm
